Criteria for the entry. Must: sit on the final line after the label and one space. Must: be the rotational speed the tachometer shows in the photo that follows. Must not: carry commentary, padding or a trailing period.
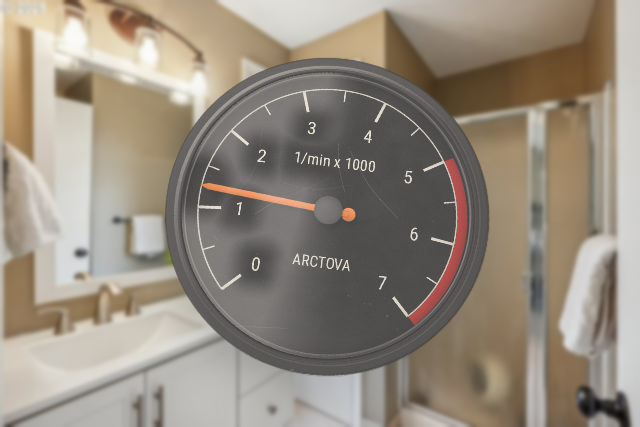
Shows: 1250 rpm
